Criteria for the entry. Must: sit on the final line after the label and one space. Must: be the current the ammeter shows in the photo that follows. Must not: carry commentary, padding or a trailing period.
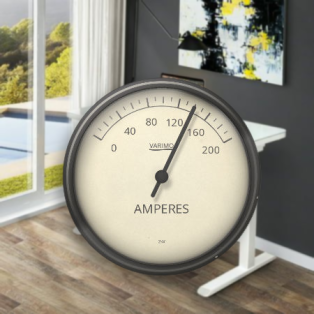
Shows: 140 A
